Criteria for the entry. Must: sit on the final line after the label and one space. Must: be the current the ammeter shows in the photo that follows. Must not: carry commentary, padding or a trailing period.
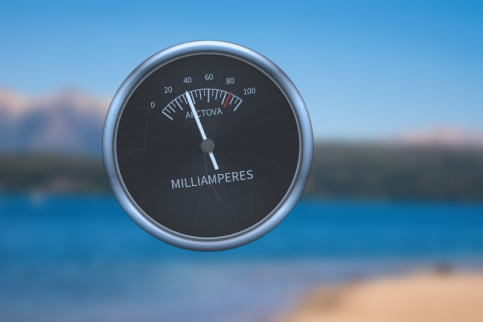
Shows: 35 mA
